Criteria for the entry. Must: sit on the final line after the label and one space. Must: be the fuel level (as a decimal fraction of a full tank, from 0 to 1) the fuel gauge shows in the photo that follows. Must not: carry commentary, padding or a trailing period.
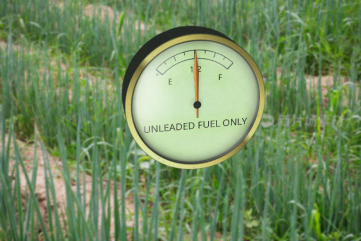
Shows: 0.5
